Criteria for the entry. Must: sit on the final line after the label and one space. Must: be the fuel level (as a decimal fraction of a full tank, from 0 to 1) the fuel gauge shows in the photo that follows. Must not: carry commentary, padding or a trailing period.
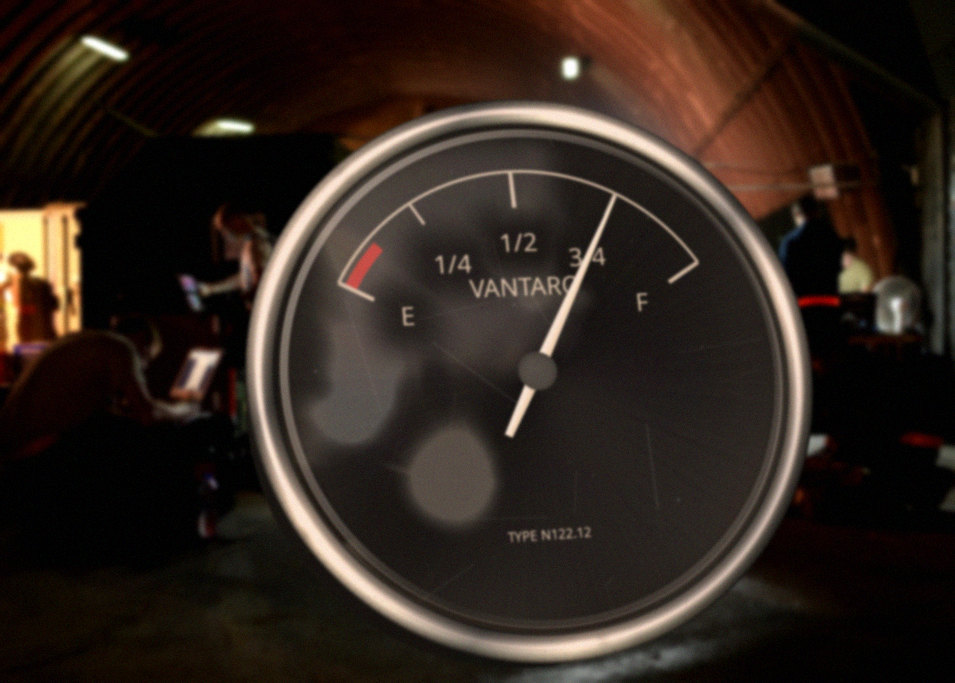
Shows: 0.75
